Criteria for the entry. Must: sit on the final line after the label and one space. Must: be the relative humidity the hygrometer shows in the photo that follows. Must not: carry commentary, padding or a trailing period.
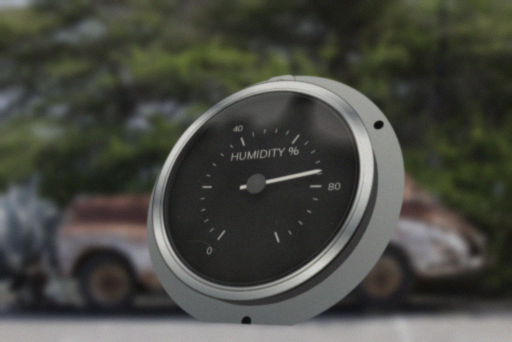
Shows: 76 %
